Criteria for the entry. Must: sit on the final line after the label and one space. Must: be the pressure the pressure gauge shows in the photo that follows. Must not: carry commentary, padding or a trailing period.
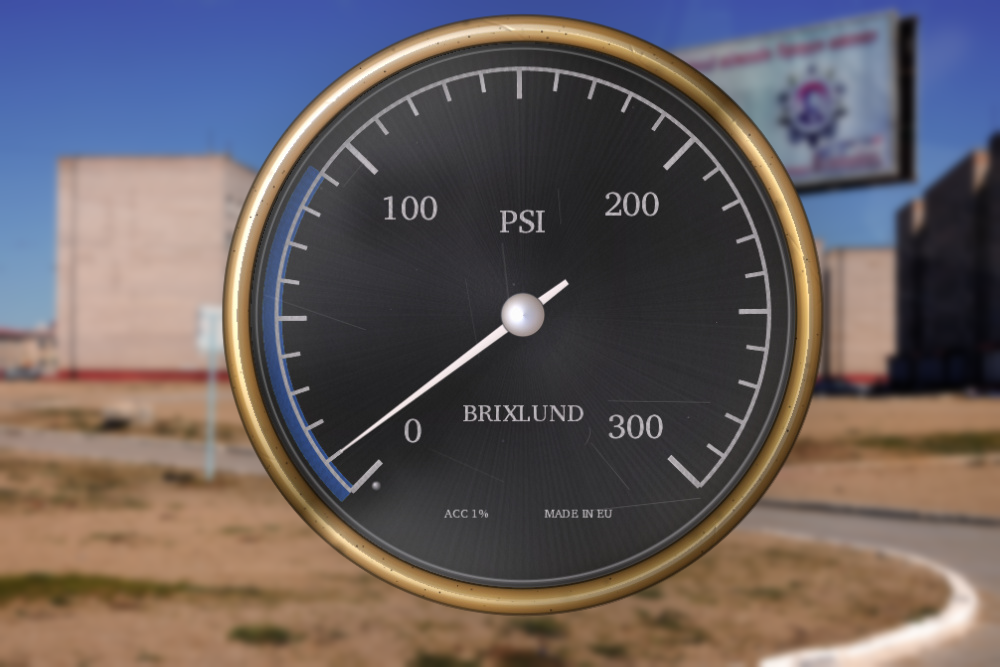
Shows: 10 psi
